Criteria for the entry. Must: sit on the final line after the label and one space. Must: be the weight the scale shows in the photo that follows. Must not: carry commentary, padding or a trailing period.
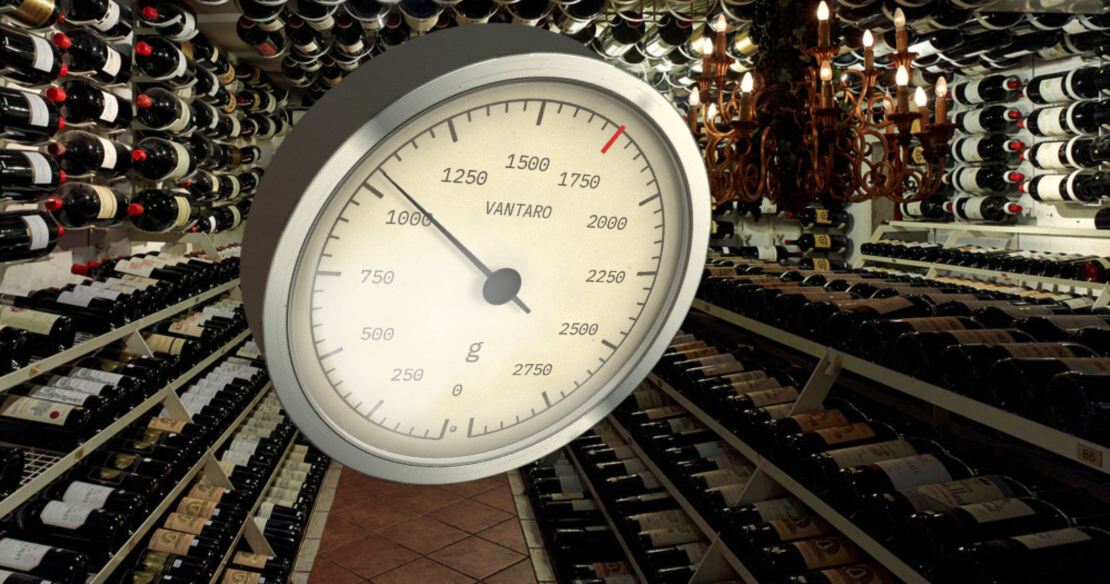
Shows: 1050 g
